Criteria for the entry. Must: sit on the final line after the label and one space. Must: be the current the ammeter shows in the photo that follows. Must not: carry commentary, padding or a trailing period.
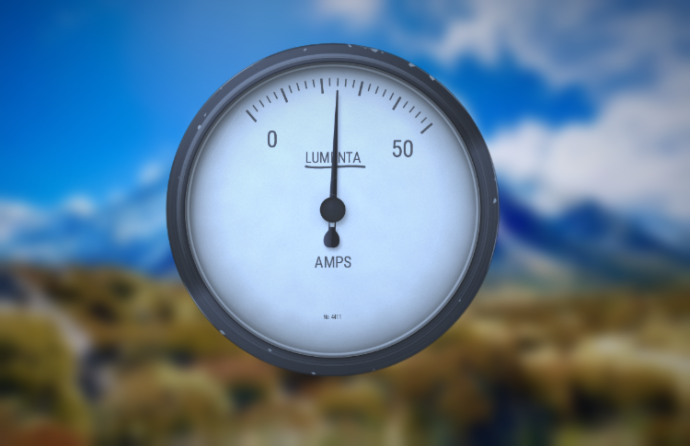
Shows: 24 A
